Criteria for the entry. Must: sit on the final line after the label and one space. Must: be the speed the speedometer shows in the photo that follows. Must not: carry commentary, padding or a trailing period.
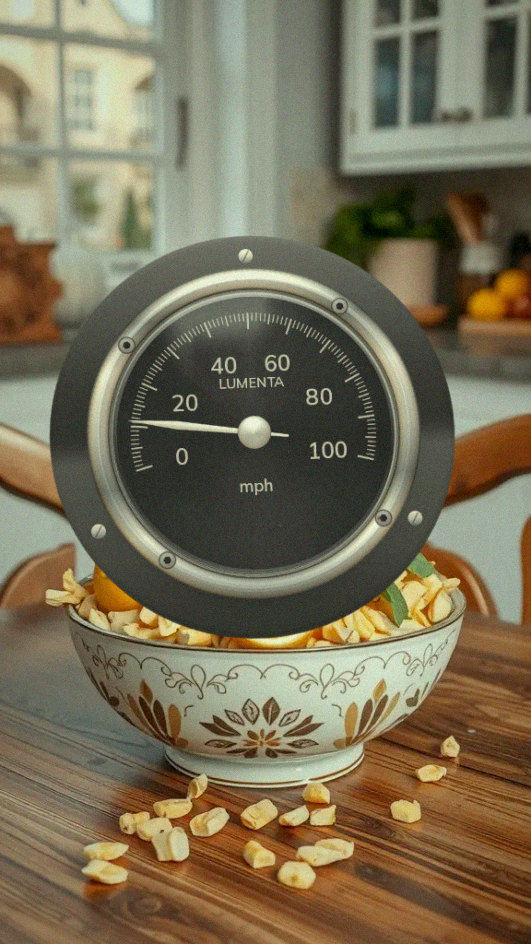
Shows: 11 mph
